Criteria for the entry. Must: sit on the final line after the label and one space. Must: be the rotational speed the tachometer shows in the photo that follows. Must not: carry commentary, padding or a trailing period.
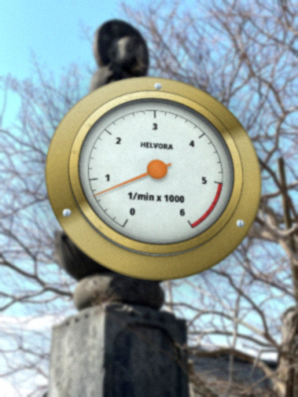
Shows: 700 rpm
